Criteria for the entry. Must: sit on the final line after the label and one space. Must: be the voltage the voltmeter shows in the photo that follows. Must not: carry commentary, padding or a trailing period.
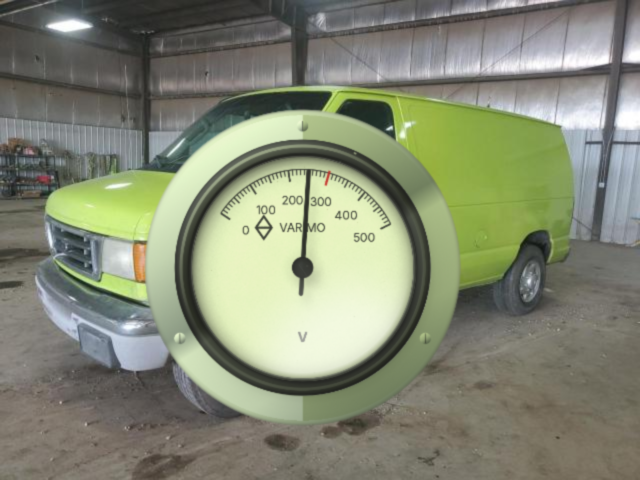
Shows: 250 V
